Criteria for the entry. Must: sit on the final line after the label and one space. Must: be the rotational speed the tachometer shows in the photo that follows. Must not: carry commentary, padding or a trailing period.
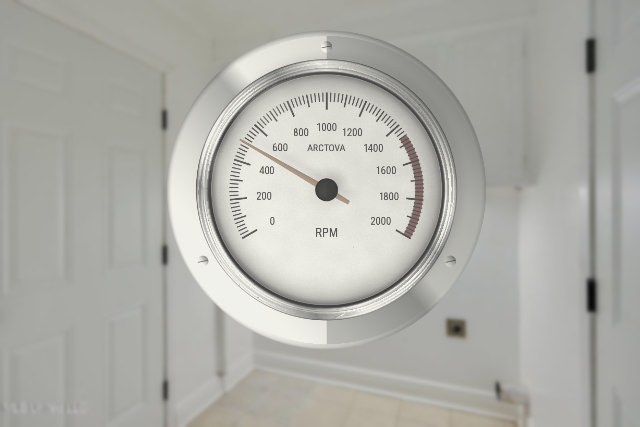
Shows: 500 rpm
